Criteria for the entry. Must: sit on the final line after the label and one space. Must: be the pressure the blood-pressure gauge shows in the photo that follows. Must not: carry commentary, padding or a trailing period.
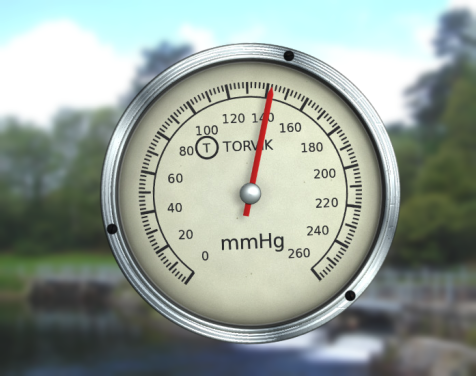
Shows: 142 mmHg
